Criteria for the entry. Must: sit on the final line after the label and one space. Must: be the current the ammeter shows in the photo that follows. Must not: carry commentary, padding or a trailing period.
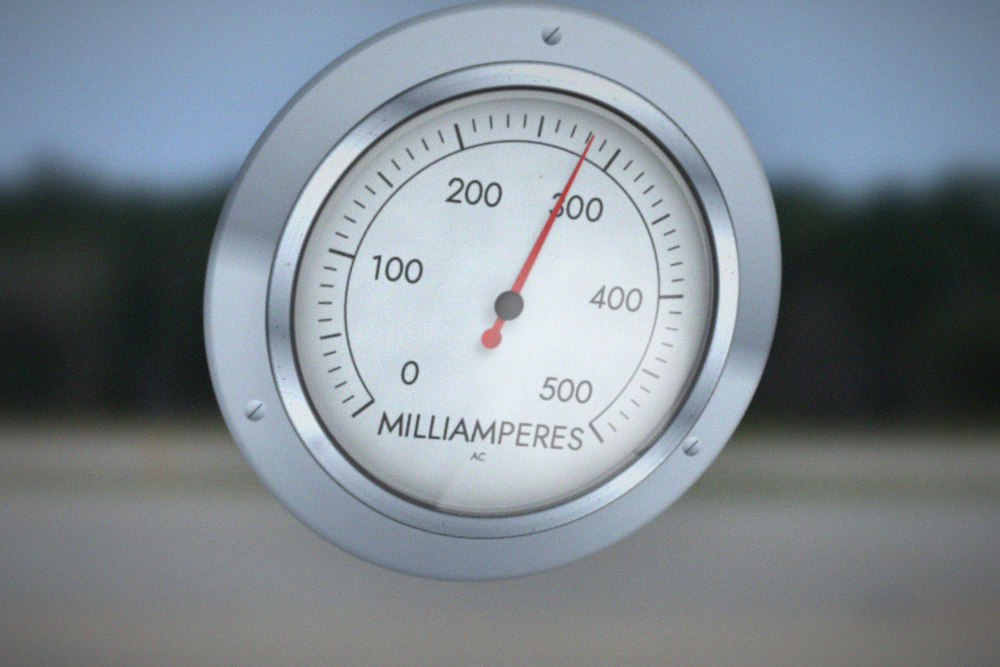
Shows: 280 mA
